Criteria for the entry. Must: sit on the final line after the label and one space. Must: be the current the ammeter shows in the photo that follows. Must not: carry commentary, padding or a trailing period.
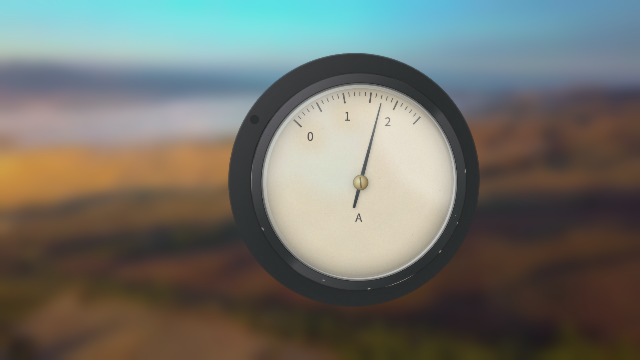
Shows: 1.7 A
